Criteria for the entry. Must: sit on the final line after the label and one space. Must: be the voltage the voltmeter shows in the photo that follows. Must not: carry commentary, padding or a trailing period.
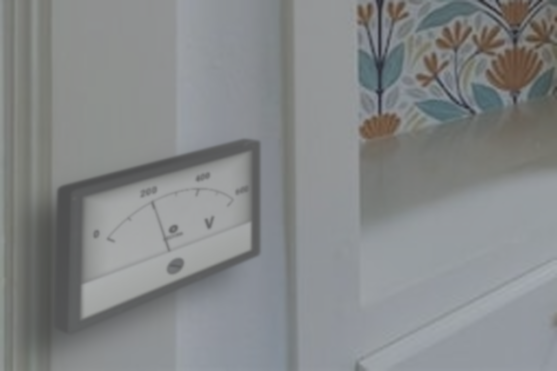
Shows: 200 V
